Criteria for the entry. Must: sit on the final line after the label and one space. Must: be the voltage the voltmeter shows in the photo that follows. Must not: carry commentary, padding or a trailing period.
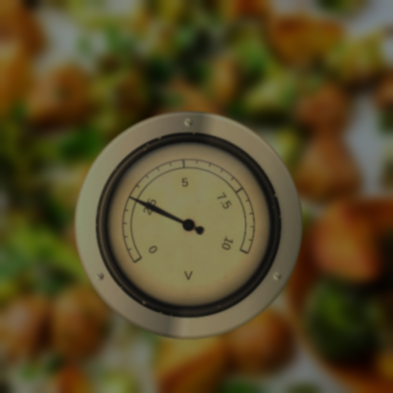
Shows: 2.5 V
